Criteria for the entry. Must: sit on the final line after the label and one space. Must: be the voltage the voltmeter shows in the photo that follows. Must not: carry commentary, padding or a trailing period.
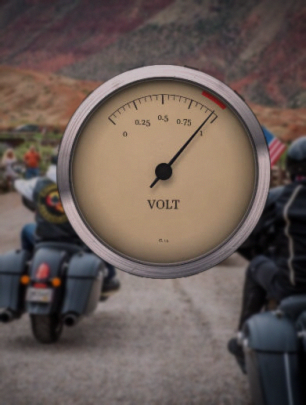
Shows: 0.95 V
